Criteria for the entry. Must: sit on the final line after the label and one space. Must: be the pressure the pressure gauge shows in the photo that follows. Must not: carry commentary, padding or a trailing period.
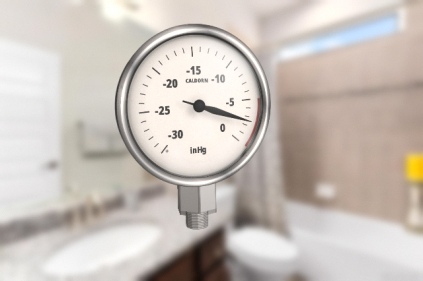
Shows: -2.5 inHg
